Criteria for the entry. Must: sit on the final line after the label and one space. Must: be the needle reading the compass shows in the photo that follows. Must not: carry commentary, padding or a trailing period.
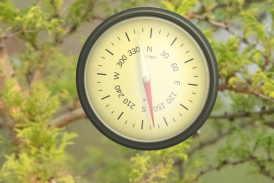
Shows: 165 °
